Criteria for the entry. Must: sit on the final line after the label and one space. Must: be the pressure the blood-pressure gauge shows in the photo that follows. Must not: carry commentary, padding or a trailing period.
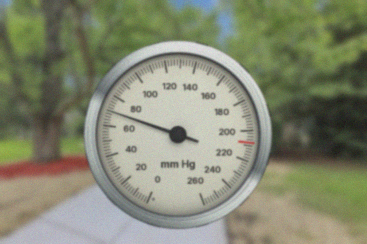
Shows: 70 mmHg
